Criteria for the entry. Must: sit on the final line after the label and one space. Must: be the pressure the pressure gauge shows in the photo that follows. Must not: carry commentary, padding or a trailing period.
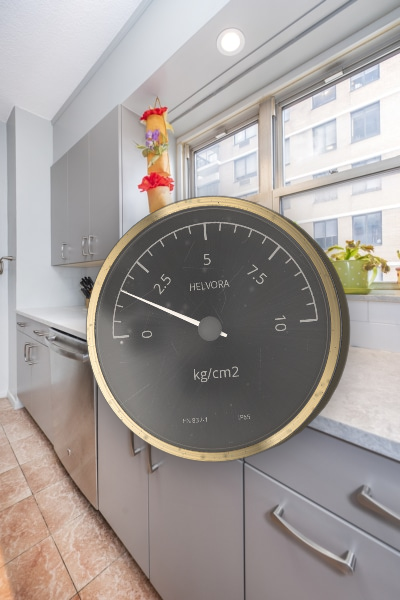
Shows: 1.5 kg/cm²
